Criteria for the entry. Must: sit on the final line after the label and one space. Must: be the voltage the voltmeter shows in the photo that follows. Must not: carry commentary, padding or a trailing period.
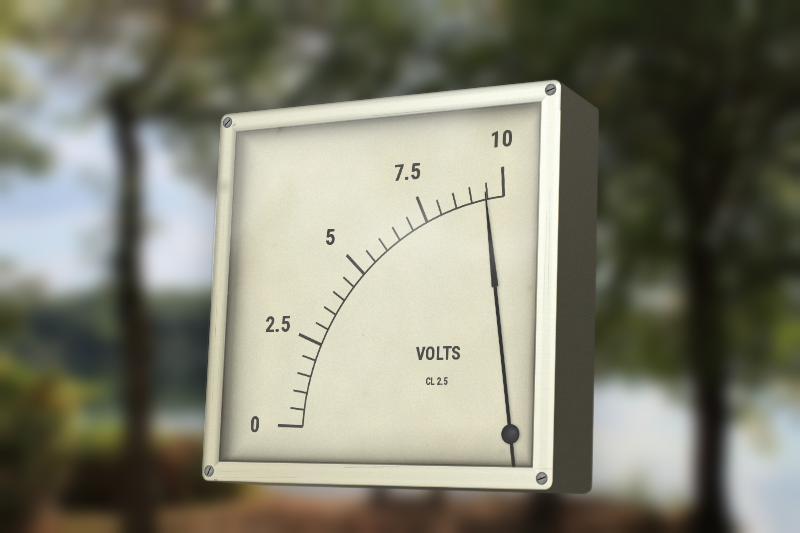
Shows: 9.5 V
